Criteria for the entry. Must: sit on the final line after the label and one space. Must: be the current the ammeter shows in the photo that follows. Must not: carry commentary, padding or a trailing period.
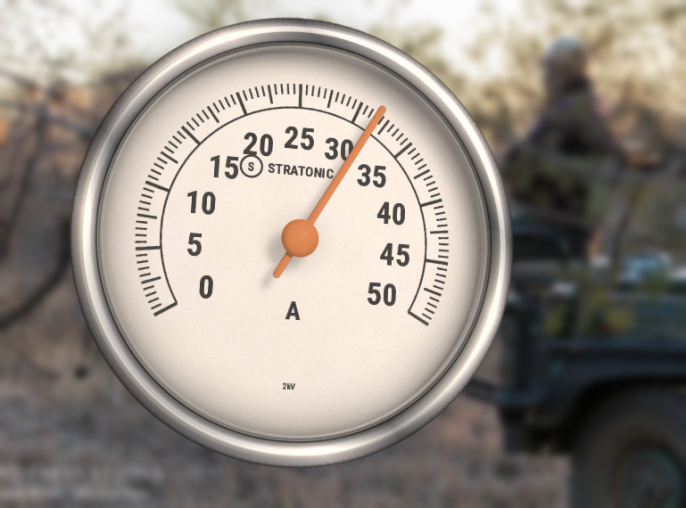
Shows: 31.5 A
